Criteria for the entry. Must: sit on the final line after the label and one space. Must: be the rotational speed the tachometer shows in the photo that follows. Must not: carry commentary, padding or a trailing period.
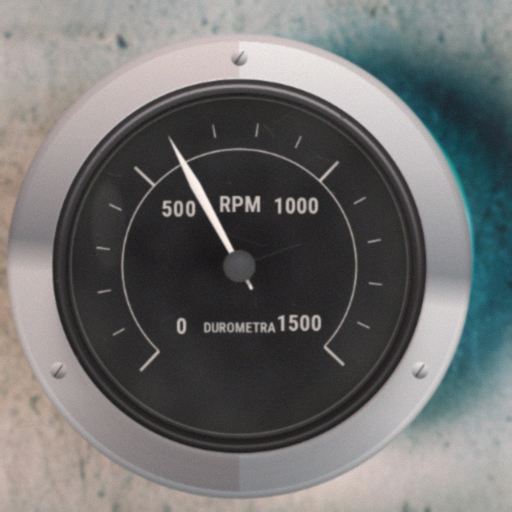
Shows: 600 rpm
